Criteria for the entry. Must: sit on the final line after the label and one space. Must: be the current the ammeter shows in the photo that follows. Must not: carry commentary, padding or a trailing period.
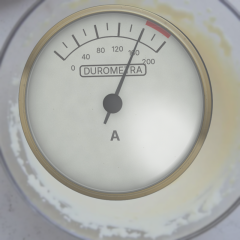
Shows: 160 A
